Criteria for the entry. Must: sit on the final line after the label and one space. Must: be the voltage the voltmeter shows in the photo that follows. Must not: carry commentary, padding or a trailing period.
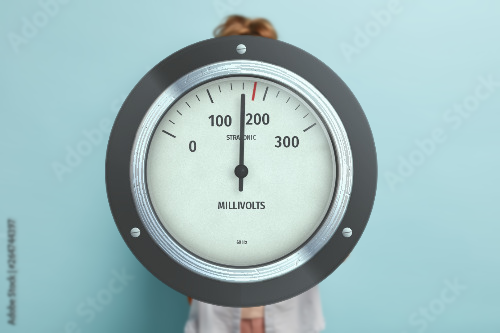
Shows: 160 mV
